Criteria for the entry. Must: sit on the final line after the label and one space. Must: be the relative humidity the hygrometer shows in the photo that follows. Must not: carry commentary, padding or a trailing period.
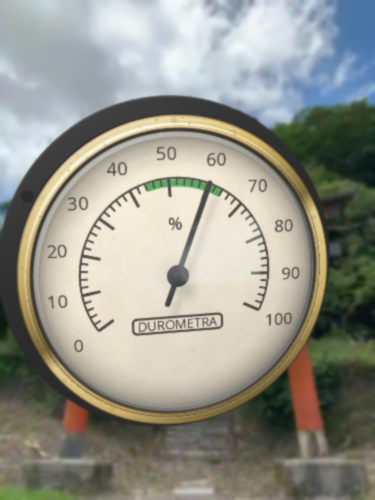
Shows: 60 %
